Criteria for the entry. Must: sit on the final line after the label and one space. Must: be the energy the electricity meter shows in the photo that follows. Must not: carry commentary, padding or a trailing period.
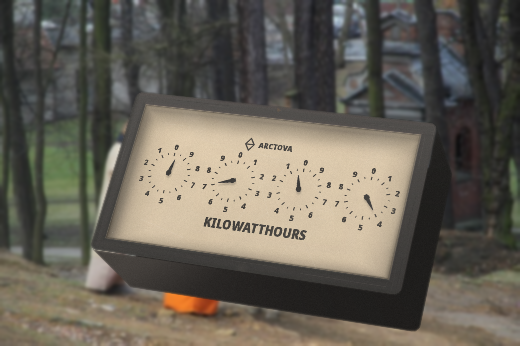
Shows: 9704 kWh
